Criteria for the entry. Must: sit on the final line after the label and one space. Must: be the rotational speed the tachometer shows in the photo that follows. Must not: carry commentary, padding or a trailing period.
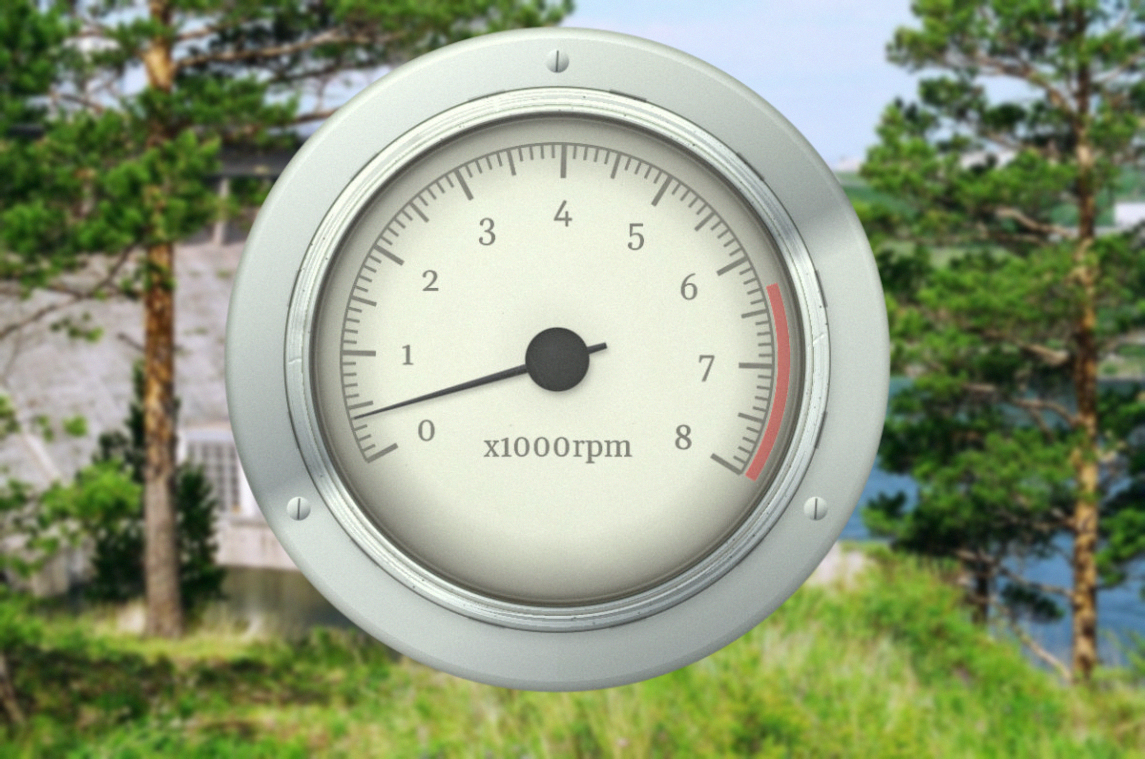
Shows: 400 rpm
